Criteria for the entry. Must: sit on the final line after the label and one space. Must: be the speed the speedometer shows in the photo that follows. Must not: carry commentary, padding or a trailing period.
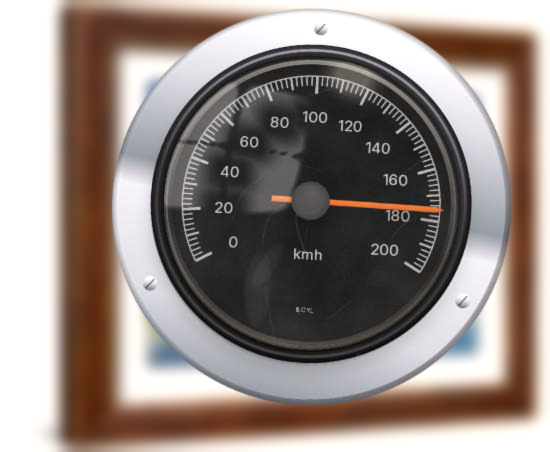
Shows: 176 km/h
